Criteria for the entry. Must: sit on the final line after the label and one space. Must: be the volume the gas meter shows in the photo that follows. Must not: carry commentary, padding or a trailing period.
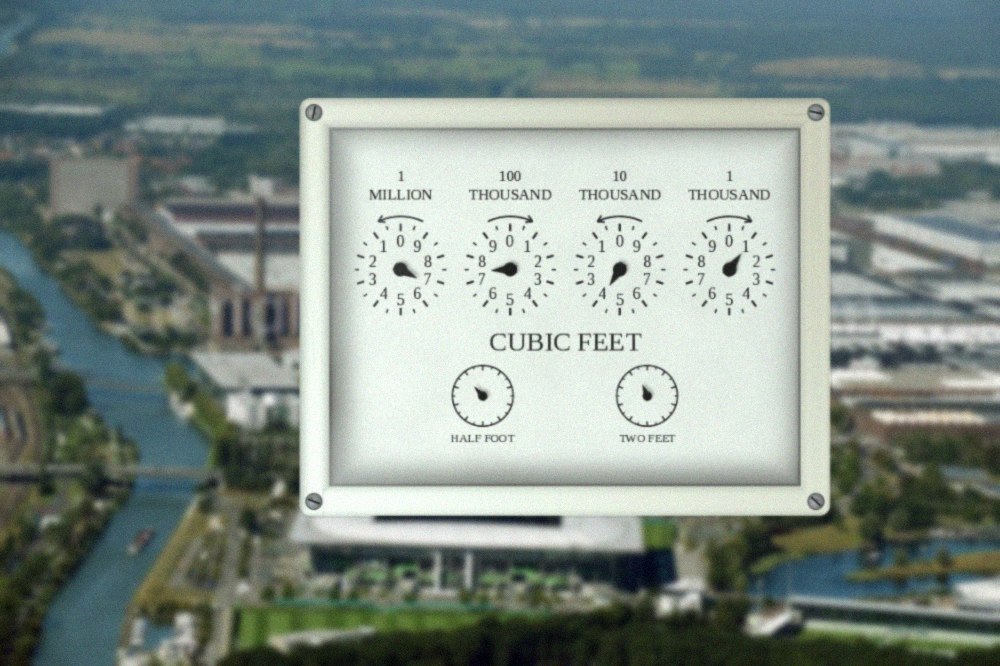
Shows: 674100 ft³
